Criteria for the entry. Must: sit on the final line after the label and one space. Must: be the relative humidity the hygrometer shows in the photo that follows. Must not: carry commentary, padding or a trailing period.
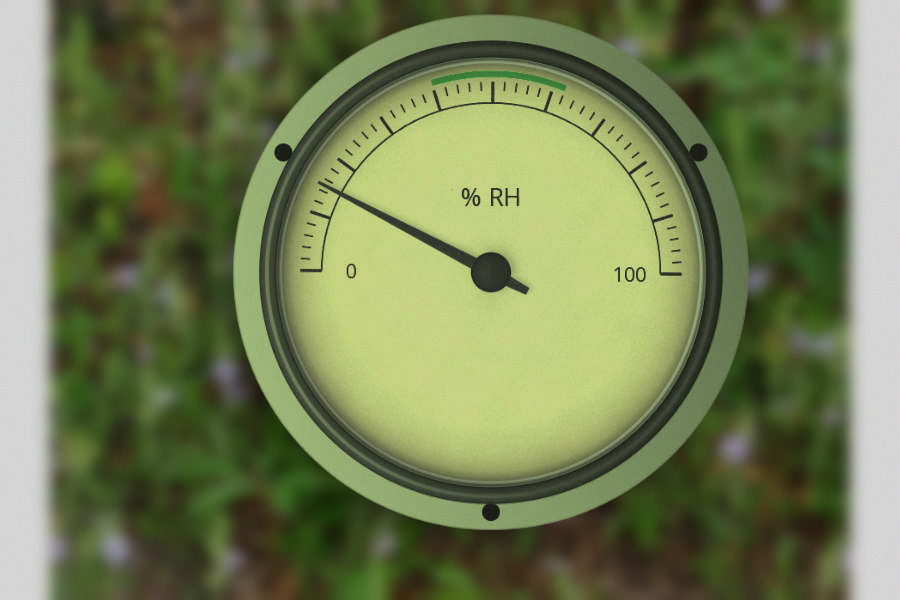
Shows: 15 %
